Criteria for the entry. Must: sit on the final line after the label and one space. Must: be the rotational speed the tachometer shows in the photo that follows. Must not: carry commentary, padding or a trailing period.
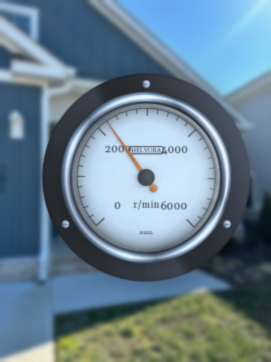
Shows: 2200 rpm
